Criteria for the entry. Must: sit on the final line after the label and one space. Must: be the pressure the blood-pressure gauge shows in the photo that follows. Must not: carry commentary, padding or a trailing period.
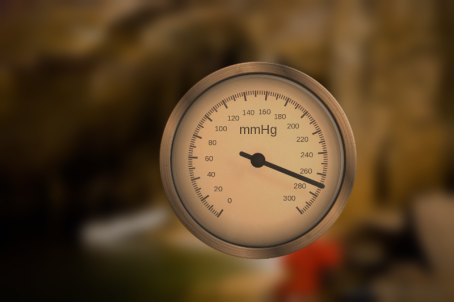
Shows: 270 mmHg
